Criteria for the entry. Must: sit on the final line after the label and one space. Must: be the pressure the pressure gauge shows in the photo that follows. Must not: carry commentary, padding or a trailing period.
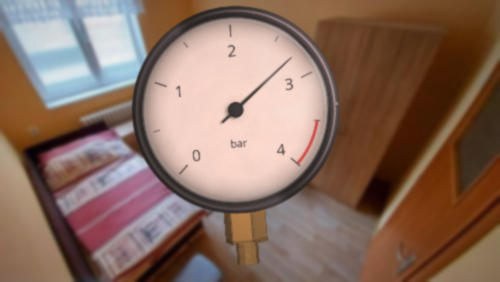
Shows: 2.75 bar
